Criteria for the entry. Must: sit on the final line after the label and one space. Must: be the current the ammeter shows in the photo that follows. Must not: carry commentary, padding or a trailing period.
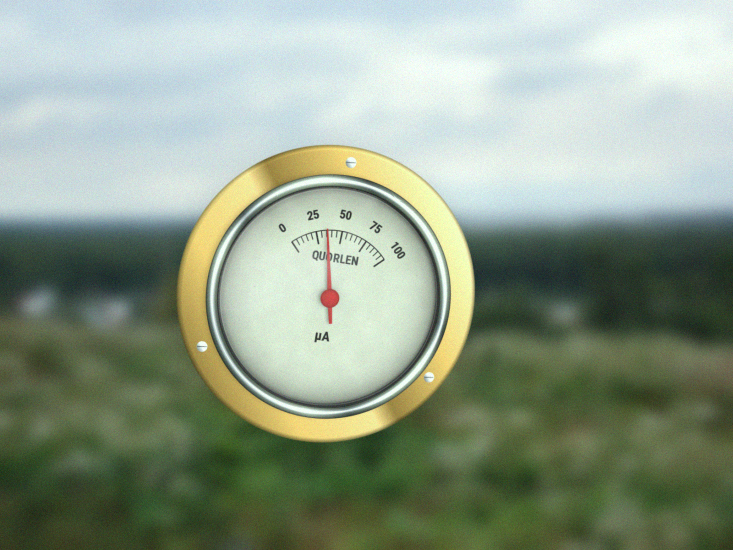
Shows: 35 µA
